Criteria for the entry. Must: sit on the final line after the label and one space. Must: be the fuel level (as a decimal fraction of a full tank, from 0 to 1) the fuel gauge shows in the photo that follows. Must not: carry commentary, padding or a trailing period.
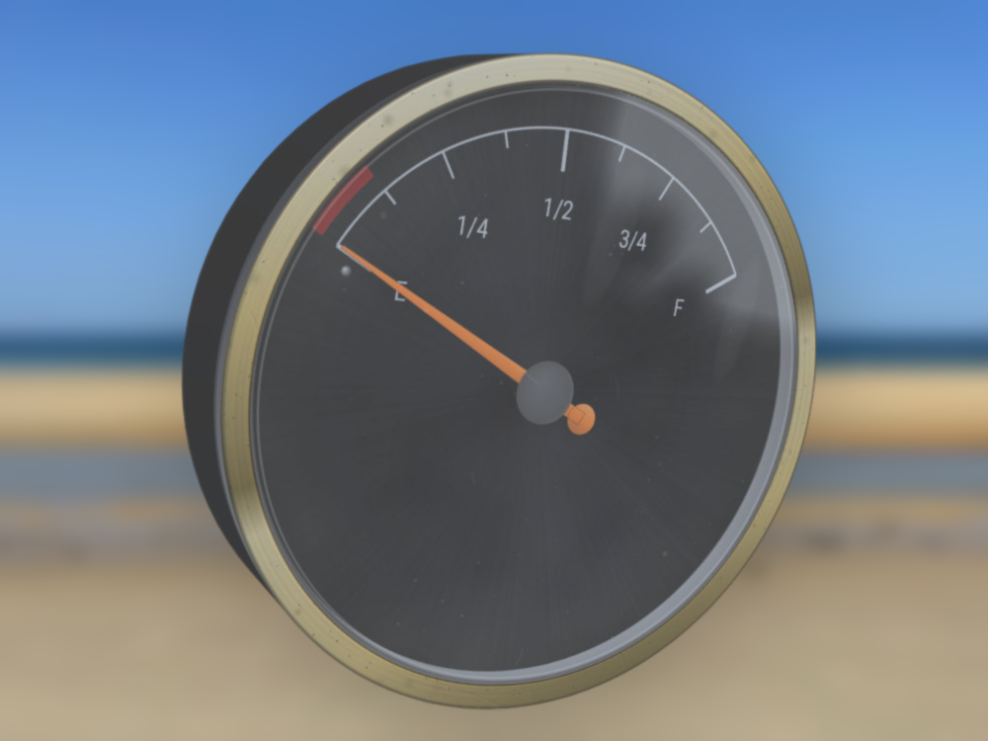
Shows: 0
